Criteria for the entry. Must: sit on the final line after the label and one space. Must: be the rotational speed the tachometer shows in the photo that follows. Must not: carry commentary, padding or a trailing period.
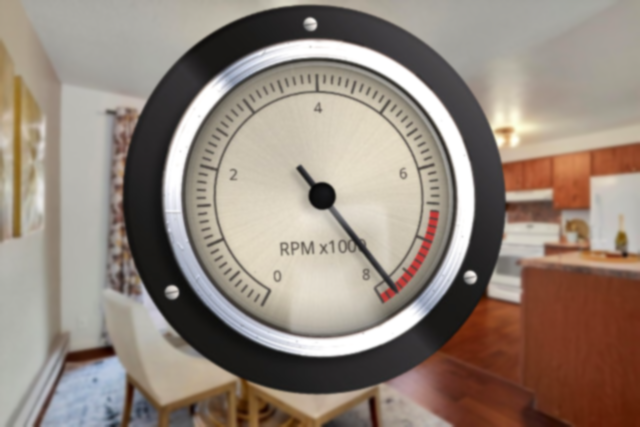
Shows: 7800 rpm
